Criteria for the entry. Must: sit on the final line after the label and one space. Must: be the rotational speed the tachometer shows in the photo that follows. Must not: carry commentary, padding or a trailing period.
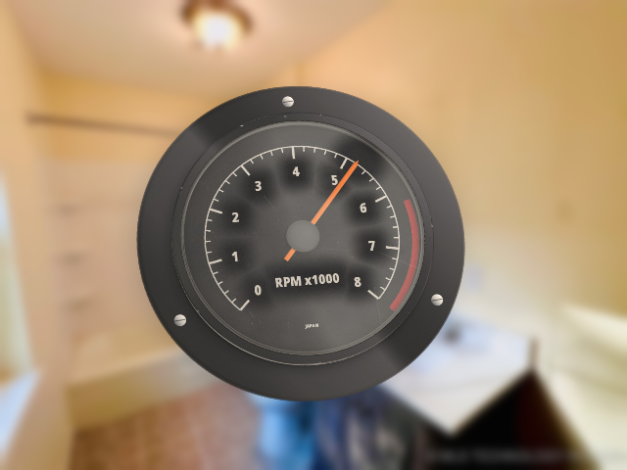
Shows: 5200 rpm
